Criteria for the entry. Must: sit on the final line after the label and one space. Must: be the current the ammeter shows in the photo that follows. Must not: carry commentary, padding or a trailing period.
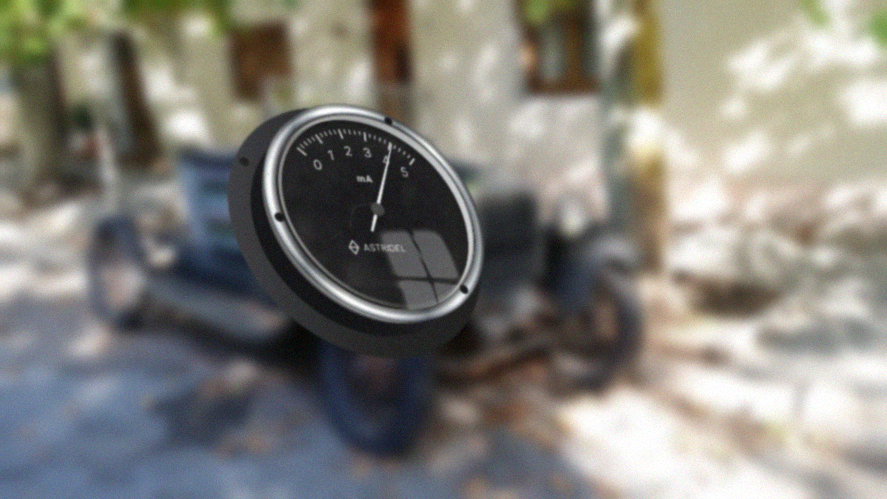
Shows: 4 mA
